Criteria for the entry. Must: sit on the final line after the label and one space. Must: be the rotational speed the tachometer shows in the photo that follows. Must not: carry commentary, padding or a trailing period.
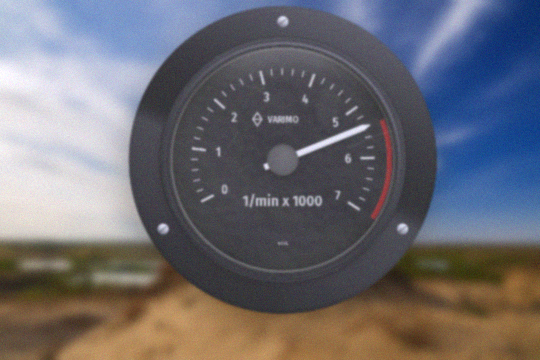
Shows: 5400 rpm
